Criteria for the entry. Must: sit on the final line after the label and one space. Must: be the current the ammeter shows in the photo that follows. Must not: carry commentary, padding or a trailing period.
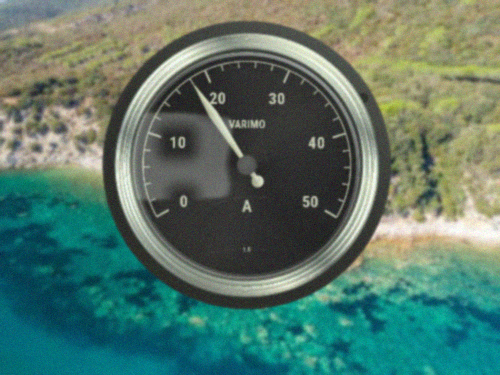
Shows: 18 A
